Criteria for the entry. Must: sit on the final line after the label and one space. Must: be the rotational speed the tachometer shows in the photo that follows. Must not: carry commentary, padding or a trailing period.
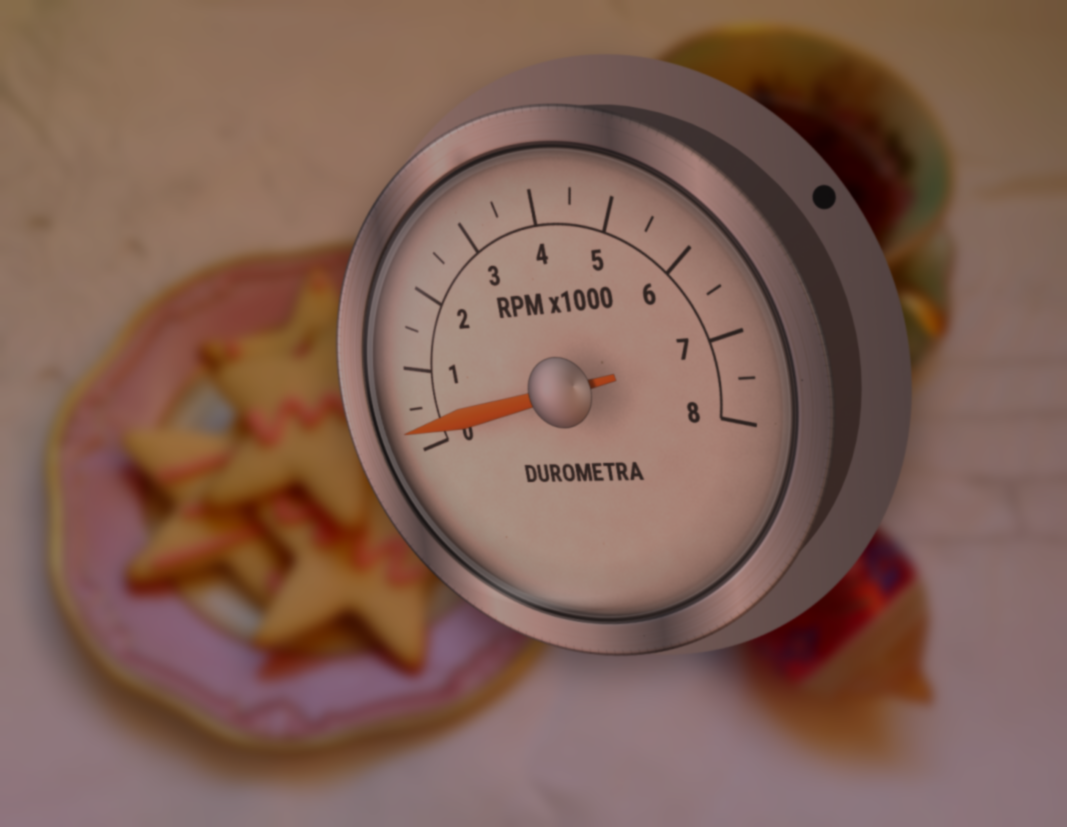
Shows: 250 rpm
